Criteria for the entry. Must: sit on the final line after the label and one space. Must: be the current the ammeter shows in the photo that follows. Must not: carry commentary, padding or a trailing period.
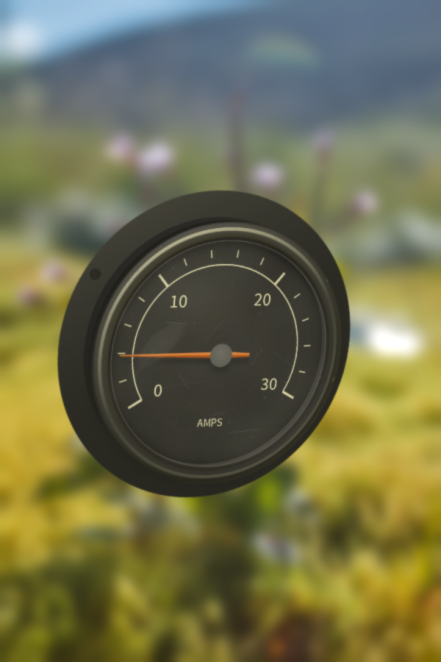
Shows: 4 A
